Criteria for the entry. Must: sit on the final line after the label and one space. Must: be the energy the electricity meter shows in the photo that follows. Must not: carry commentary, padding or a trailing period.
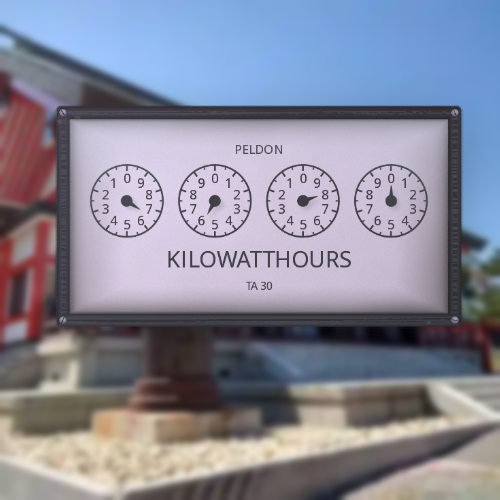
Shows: 6580 kWh
